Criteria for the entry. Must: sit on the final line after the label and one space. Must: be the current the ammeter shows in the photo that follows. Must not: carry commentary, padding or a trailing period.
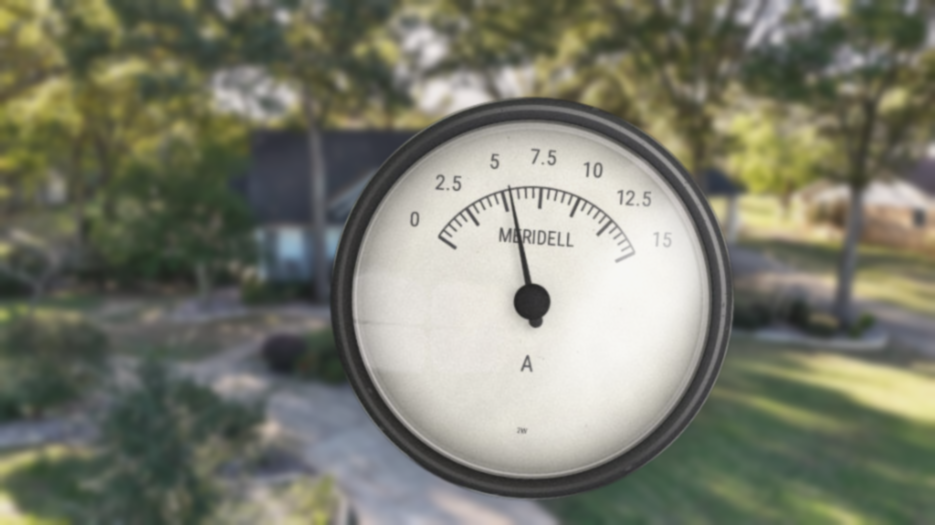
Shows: 5.5 A
